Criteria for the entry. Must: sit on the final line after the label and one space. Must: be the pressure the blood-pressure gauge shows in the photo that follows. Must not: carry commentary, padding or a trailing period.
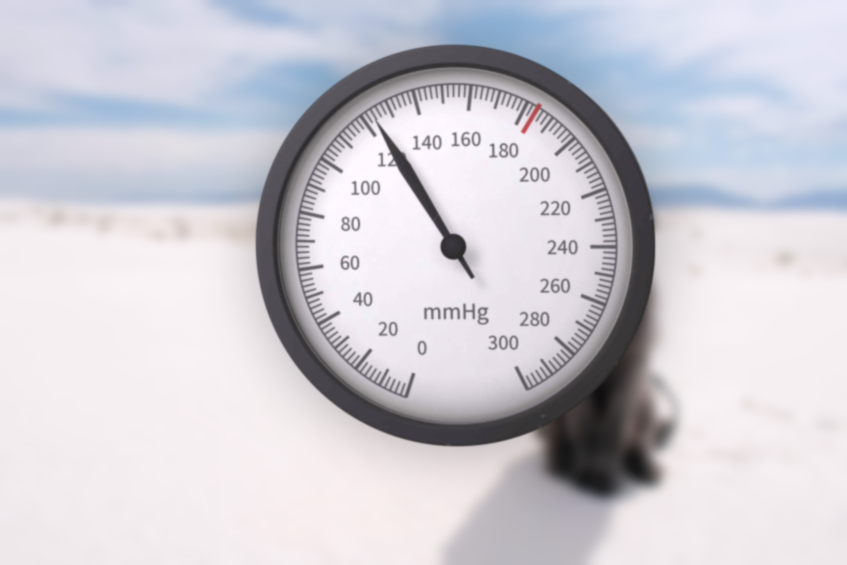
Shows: 124 mmHg
